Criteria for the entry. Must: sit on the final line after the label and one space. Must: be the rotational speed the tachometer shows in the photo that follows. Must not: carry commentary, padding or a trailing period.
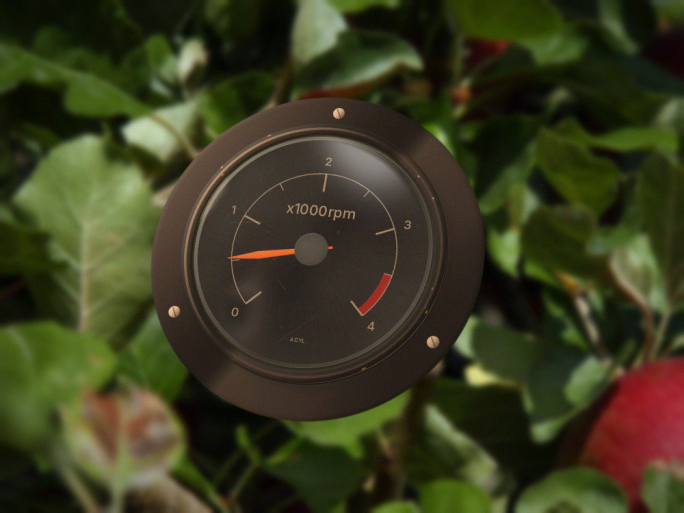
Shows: 500 rpm
